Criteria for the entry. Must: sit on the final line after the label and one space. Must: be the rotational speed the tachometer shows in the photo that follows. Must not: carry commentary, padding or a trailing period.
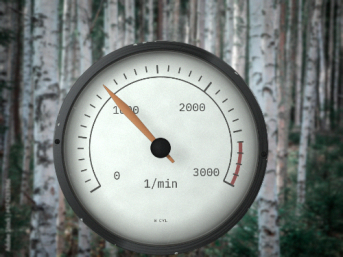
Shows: 1000 rpm
